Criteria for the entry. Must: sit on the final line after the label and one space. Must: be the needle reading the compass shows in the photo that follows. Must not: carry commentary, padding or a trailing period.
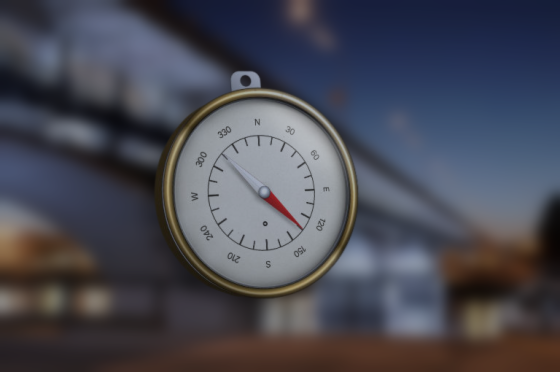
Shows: 135 °
